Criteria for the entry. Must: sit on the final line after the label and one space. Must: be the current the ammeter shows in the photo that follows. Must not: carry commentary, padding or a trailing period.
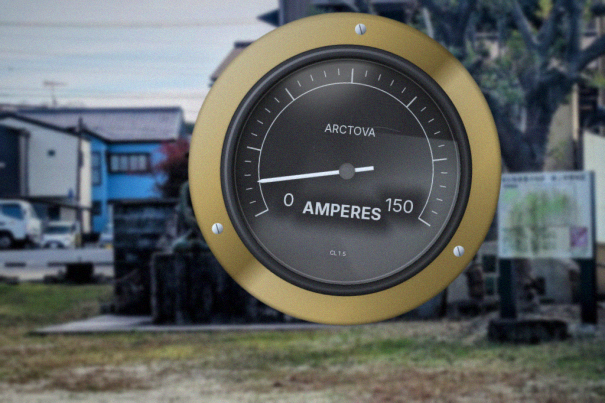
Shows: 12.5 A
